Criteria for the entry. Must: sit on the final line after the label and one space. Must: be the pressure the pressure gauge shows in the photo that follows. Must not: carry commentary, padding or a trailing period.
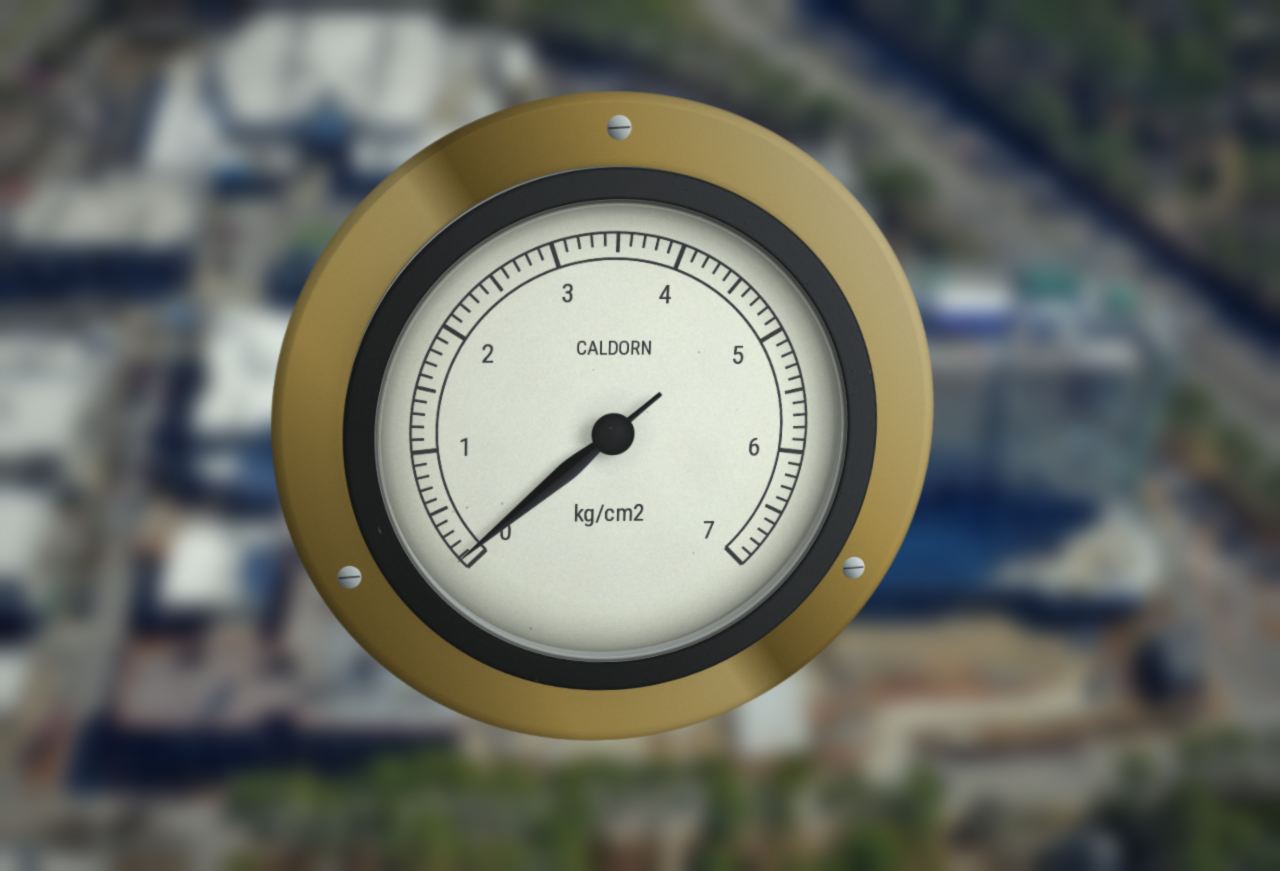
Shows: 0.1 kg/cm²
